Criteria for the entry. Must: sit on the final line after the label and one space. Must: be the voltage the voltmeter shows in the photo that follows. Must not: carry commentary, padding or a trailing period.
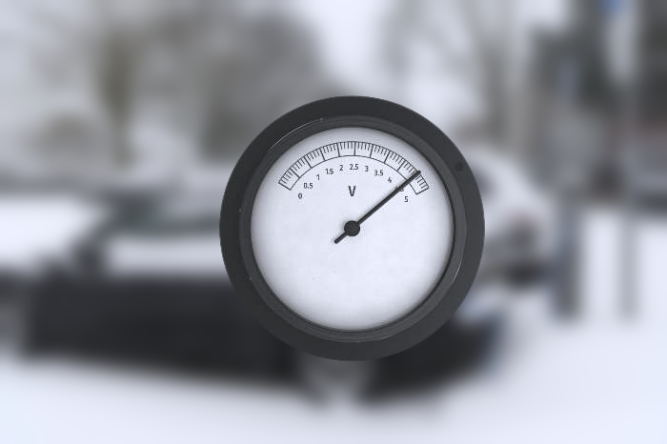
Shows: 4.5 V
